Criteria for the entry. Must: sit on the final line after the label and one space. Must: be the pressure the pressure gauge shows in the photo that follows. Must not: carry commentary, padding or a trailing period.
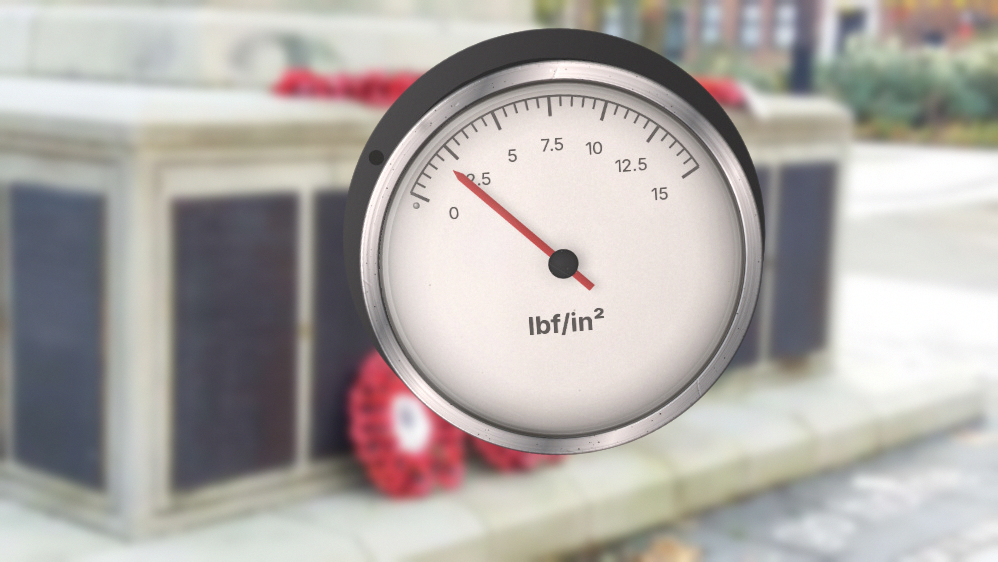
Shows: 2 psi
